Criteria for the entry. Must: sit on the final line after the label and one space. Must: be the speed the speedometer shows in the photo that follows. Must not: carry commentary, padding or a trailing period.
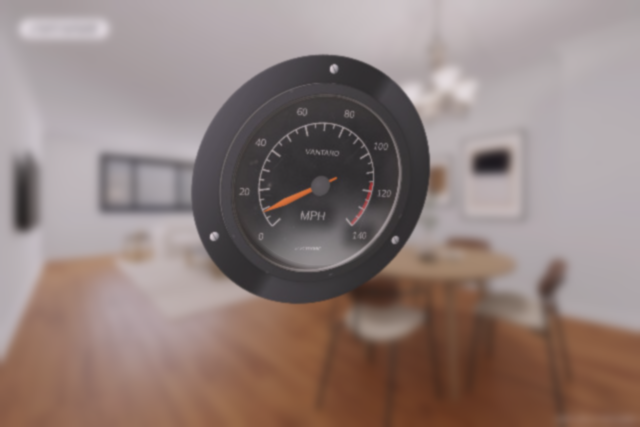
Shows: 10 mph
